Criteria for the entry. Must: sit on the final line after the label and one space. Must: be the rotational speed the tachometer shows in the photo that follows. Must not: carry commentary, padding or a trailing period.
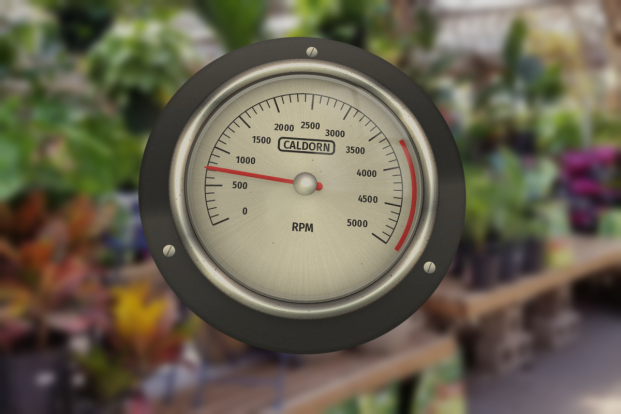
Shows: 700 rpm
